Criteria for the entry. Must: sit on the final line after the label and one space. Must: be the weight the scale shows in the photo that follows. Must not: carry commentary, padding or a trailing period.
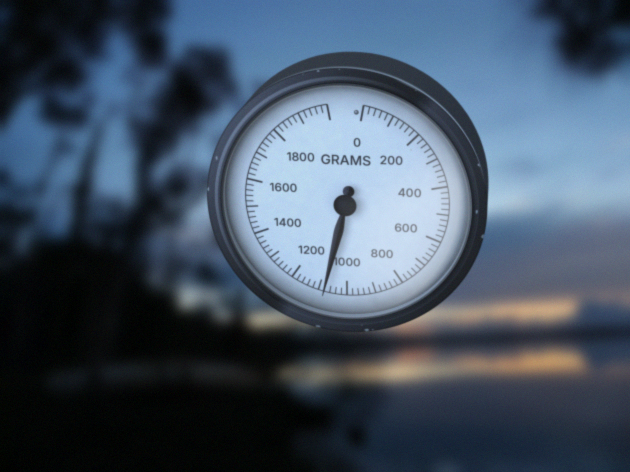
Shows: 1080 g
